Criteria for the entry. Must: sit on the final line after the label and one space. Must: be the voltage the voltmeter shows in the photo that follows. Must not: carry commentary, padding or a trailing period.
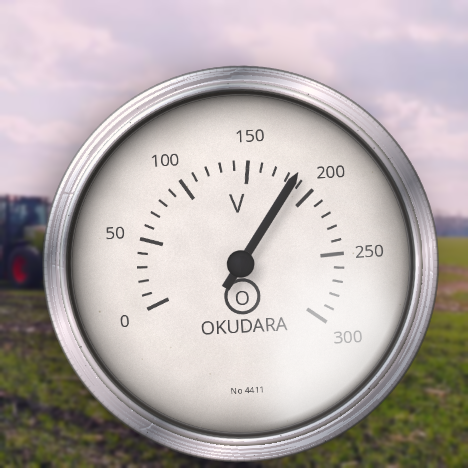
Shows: 185 V
